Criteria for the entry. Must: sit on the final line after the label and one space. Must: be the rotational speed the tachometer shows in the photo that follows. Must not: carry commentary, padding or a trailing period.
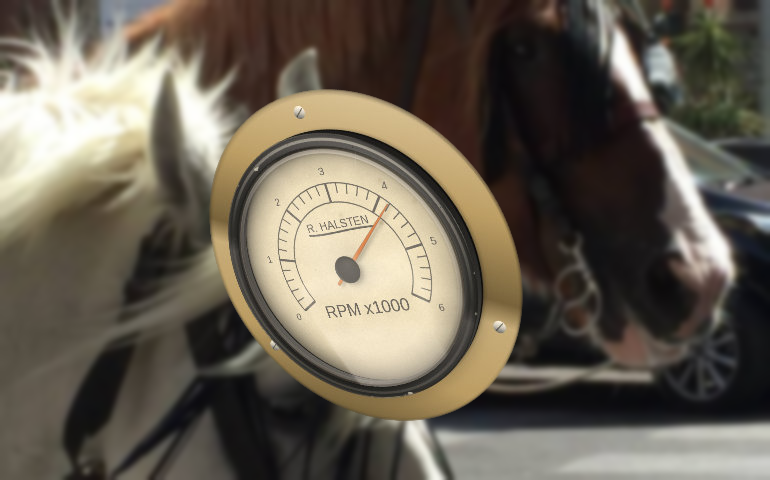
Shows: 4200 rpm
